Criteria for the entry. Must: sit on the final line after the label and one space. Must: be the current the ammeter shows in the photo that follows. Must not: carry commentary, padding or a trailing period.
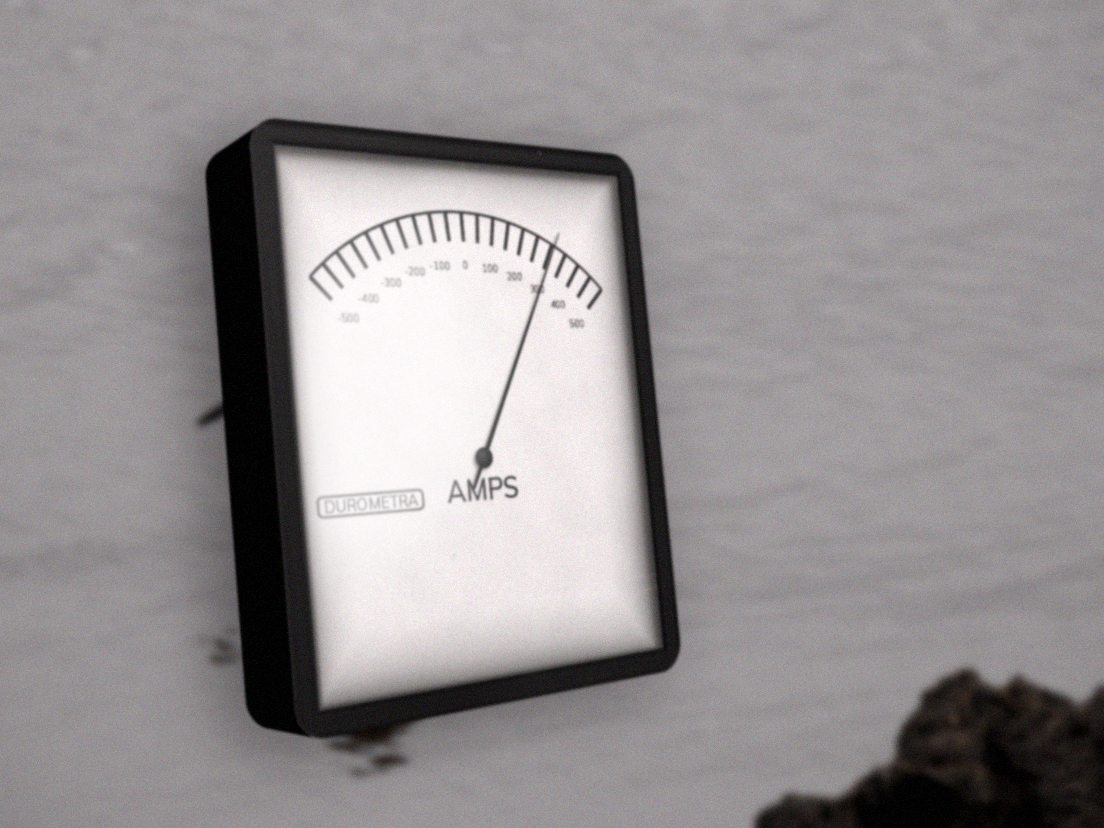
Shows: 300 A
